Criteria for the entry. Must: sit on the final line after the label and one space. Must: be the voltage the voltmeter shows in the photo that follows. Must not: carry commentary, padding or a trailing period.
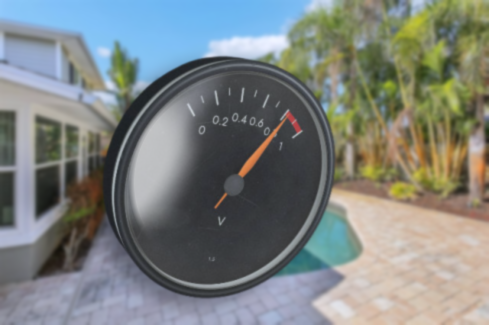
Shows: 0.8 V
